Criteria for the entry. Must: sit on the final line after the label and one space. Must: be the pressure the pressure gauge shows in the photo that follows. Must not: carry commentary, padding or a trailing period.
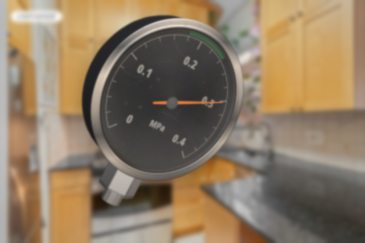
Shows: 0.3 MPa
